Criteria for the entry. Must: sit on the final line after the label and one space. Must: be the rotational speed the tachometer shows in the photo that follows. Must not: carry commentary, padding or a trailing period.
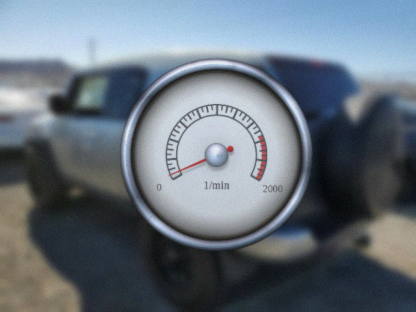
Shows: 50 rpm
